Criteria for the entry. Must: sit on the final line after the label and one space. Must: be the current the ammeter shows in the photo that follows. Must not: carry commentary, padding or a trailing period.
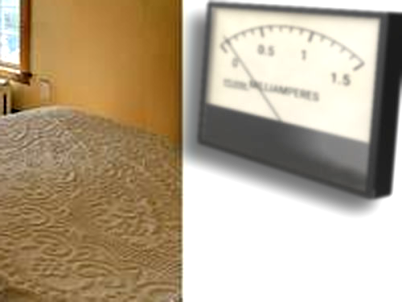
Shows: 0.1 mA
